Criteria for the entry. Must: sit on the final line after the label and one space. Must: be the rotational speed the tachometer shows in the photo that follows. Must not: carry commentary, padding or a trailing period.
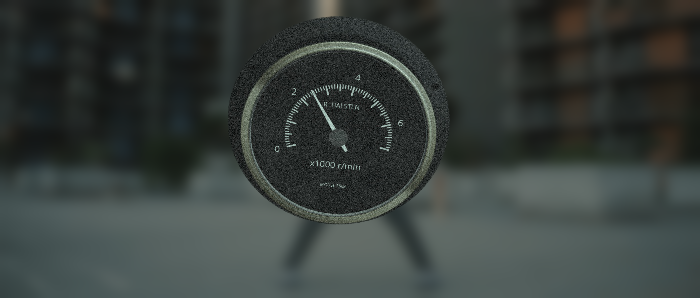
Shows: 2500 rpm
